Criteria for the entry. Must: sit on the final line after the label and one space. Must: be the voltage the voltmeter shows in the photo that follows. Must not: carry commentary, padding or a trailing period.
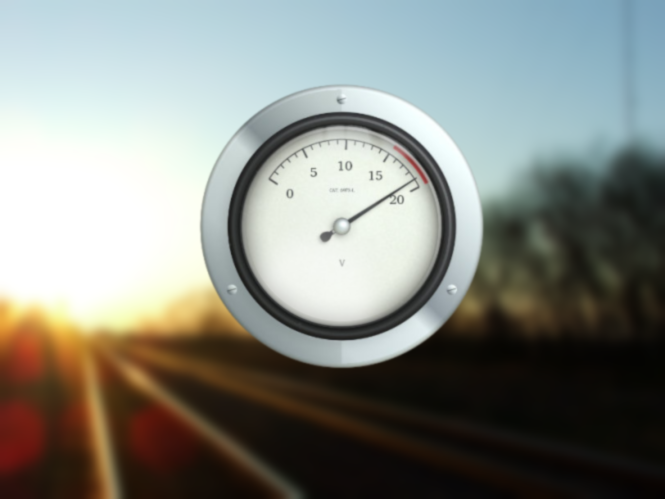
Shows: 19 V
